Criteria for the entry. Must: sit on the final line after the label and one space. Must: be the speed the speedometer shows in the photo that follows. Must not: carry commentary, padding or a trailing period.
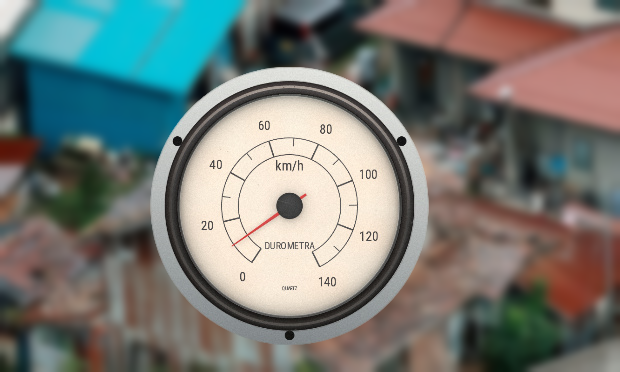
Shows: 10 km/h
